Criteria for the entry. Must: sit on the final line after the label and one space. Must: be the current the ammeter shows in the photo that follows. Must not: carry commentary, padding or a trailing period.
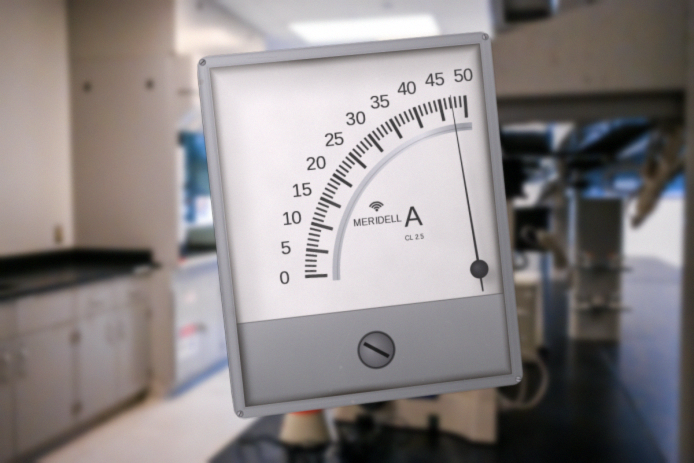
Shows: 47 A
